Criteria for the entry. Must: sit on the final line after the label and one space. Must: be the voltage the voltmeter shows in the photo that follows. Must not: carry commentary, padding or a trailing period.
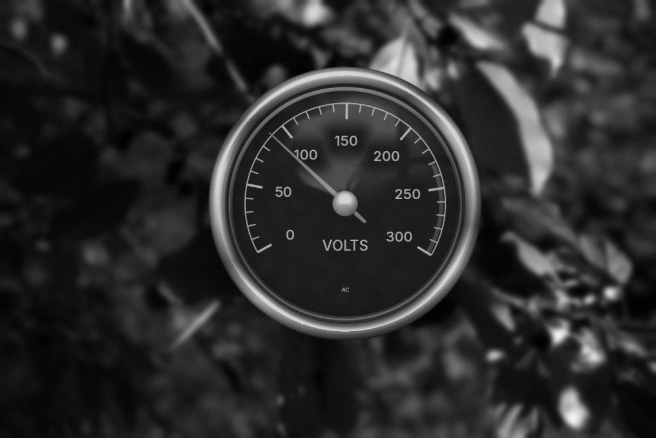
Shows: 90 V
